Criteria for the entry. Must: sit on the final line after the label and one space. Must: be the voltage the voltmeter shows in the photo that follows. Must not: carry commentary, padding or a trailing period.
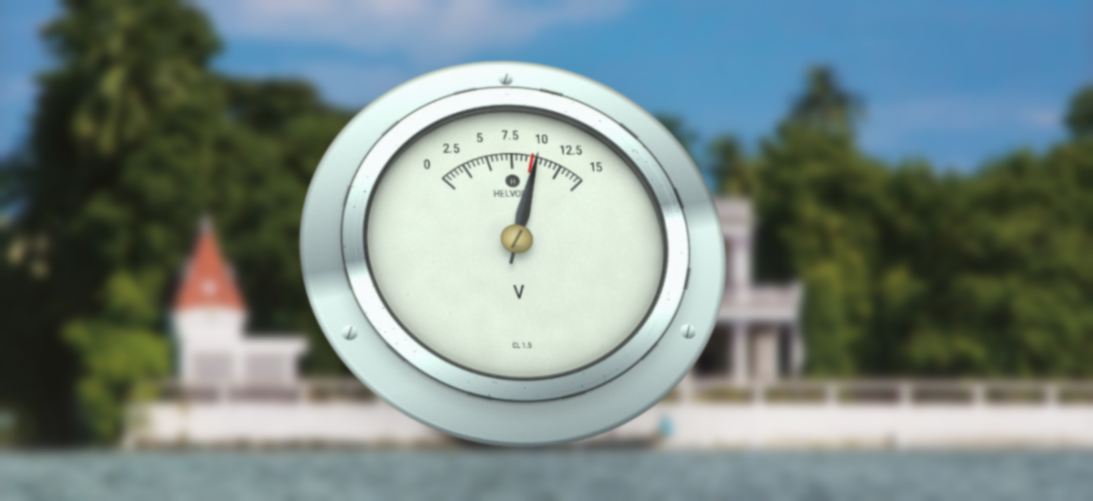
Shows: 10 V
